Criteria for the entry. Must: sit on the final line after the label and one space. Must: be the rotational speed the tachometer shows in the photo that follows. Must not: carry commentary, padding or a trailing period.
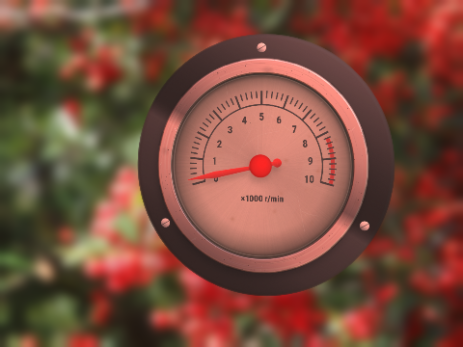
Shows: 200 rpm
